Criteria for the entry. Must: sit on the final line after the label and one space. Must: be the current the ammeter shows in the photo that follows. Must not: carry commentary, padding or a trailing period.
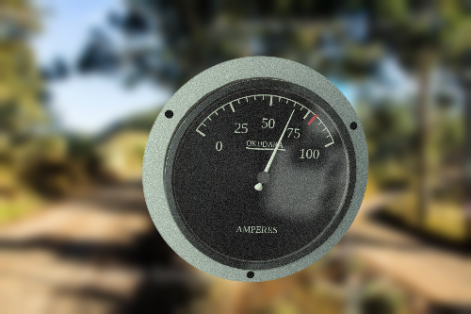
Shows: 65 A
